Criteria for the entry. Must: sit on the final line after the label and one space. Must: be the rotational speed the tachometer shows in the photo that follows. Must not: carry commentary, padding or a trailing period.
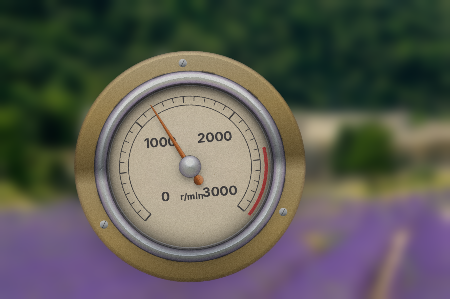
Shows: 1200 rpm
